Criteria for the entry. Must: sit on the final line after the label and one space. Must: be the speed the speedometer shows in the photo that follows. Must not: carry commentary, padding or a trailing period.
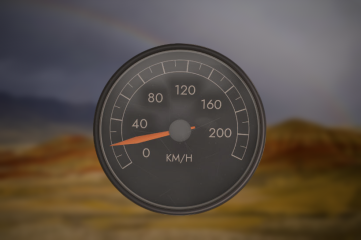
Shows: 20 km/h
